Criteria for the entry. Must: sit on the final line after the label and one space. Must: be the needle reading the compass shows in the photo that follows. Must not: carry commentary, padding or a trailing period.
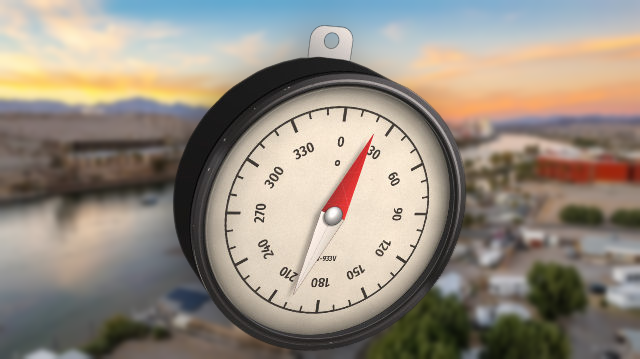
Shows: 20 °
